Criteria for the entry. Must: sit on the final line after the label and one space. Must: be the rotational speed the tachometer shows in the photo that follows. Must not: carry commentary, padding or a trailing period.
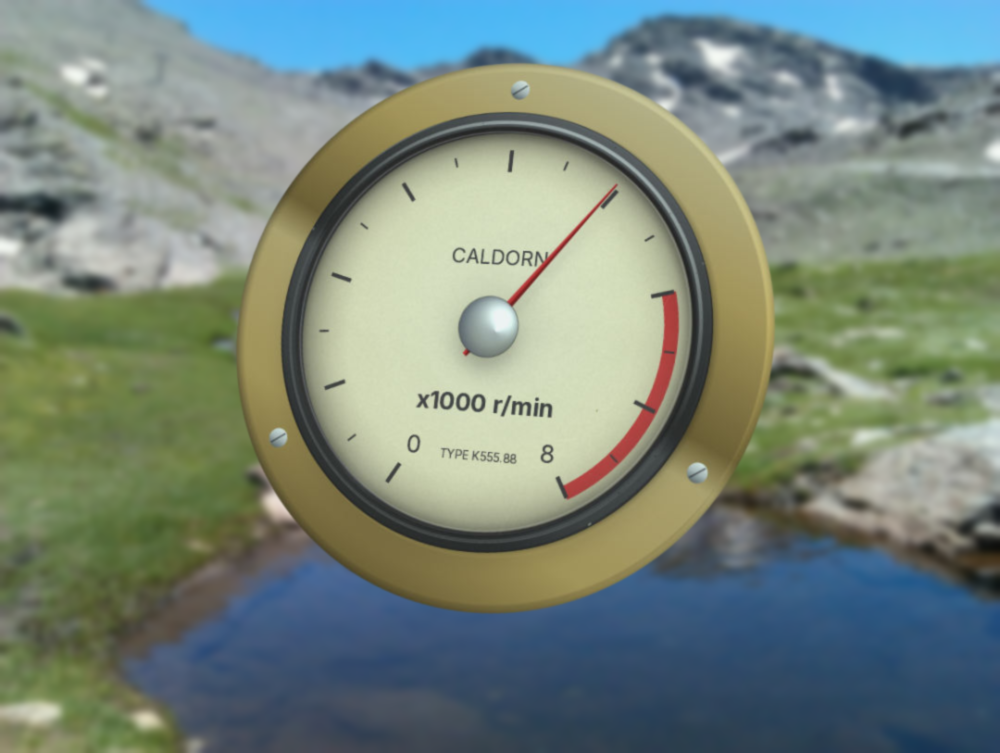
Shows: 5000 rpm
